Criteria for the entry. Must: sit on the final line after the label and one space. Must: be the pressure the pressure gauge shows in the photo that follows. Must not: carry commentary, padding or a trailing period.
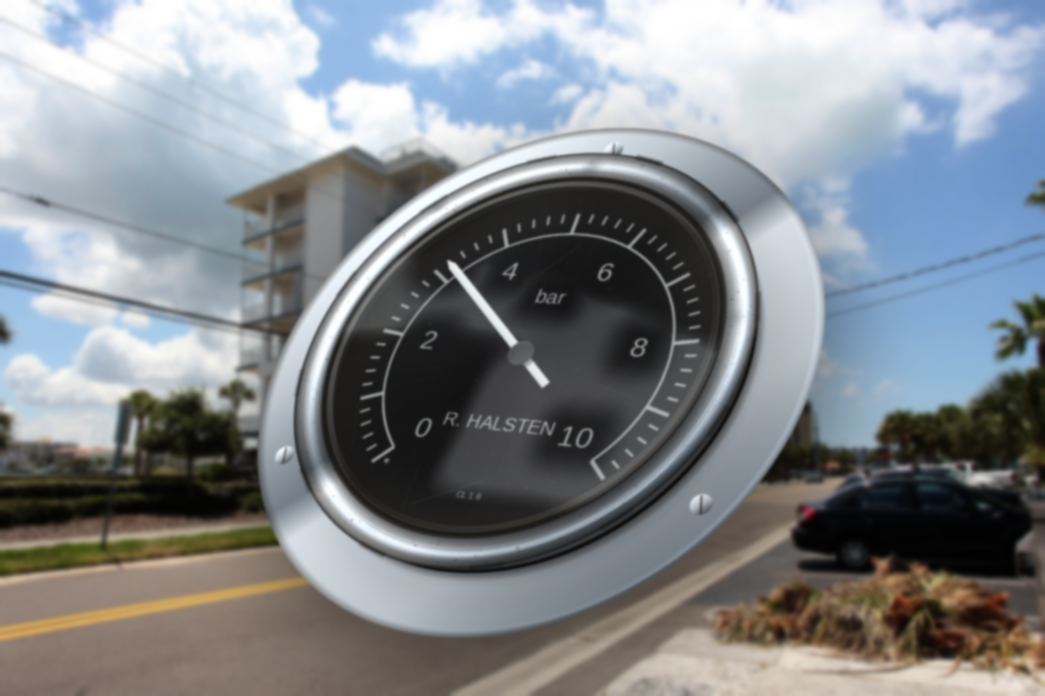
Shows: 3.2 bar
